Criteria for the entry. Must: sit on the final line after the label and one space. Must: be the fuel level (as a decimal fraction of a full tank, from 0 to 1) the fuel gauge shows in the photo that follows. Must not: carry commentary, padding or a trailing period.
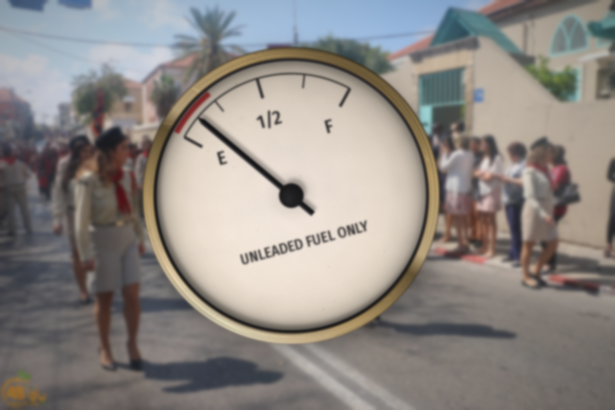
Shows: 0.125
